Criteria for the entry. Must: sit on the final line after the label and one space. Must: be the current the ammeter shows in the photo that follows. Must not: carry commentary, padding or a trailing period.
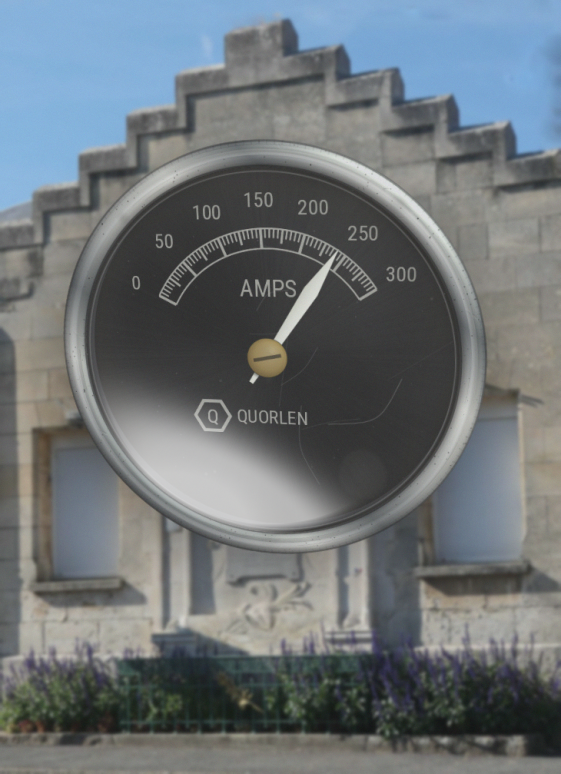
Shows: 240 A
